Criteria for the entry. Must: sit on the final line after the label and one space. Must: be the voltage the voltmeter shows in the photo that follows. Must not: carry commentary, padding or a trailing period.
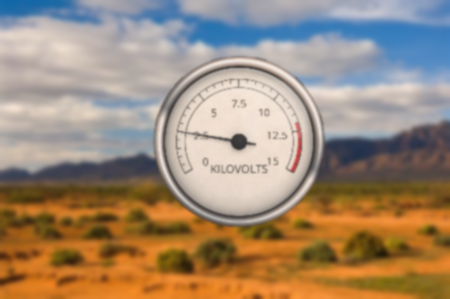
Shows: 2.5 kV
